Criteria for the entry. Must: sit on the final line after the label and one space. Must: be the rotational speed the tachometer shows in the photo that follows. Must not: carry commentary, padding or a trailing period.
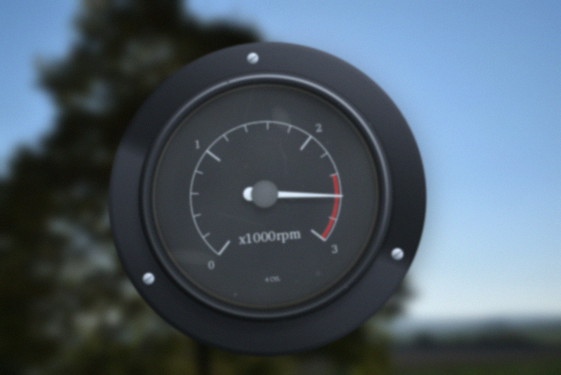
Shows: 2600 rpm
